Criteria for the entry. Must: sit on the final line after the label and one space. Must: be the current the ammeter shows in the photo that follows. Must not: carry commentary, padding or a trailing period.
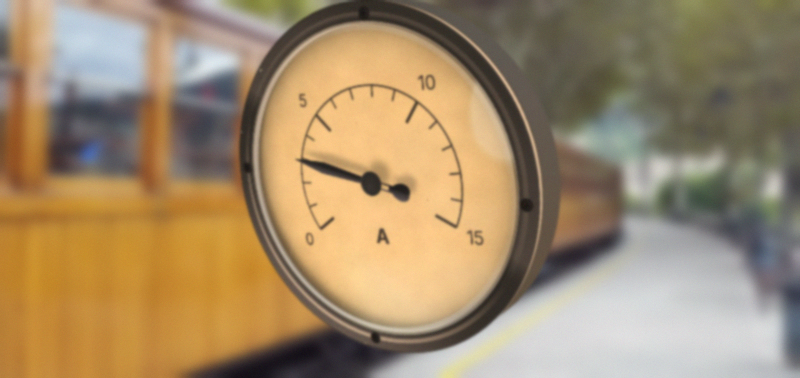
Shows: 3 A
